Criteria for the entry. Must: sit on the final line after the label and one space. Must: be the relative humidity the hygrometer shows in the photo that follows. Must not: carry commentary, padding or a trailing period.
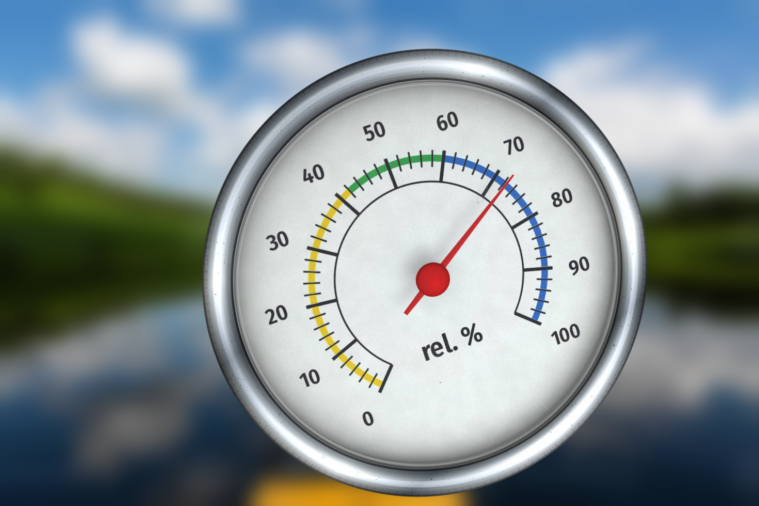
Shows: 72 %
